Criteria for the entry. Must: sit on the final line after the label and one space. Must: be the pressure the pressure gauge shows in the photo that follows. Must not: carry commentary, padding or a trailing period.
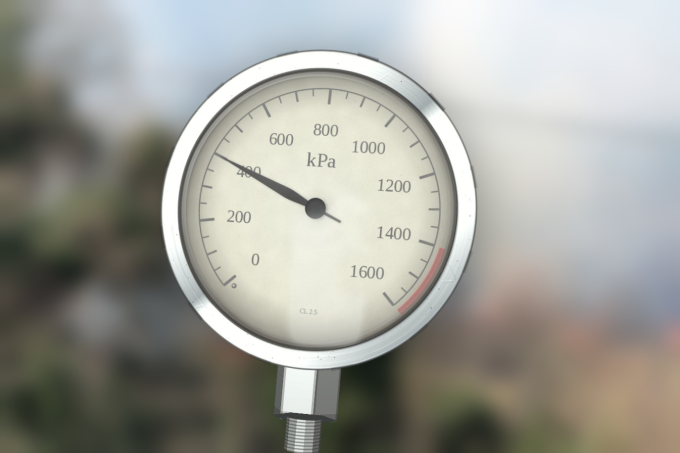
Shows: 400 kPa
